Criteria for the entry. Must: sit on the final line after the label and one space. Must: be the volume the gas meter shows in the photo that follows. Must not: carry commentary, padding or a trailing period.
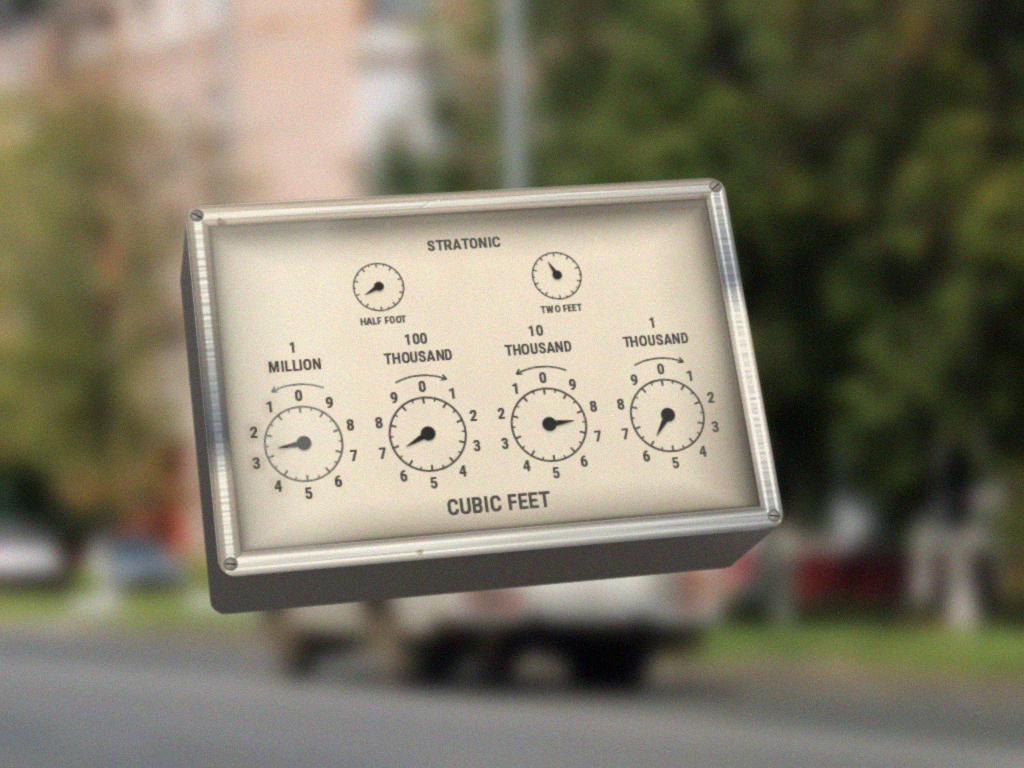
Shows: 267600 ft³
